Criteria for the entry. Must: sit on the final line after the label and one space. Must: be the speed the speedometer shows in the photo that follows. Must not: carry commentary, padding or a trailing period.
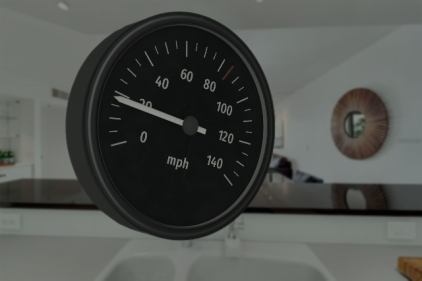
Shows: 17.5 mph
